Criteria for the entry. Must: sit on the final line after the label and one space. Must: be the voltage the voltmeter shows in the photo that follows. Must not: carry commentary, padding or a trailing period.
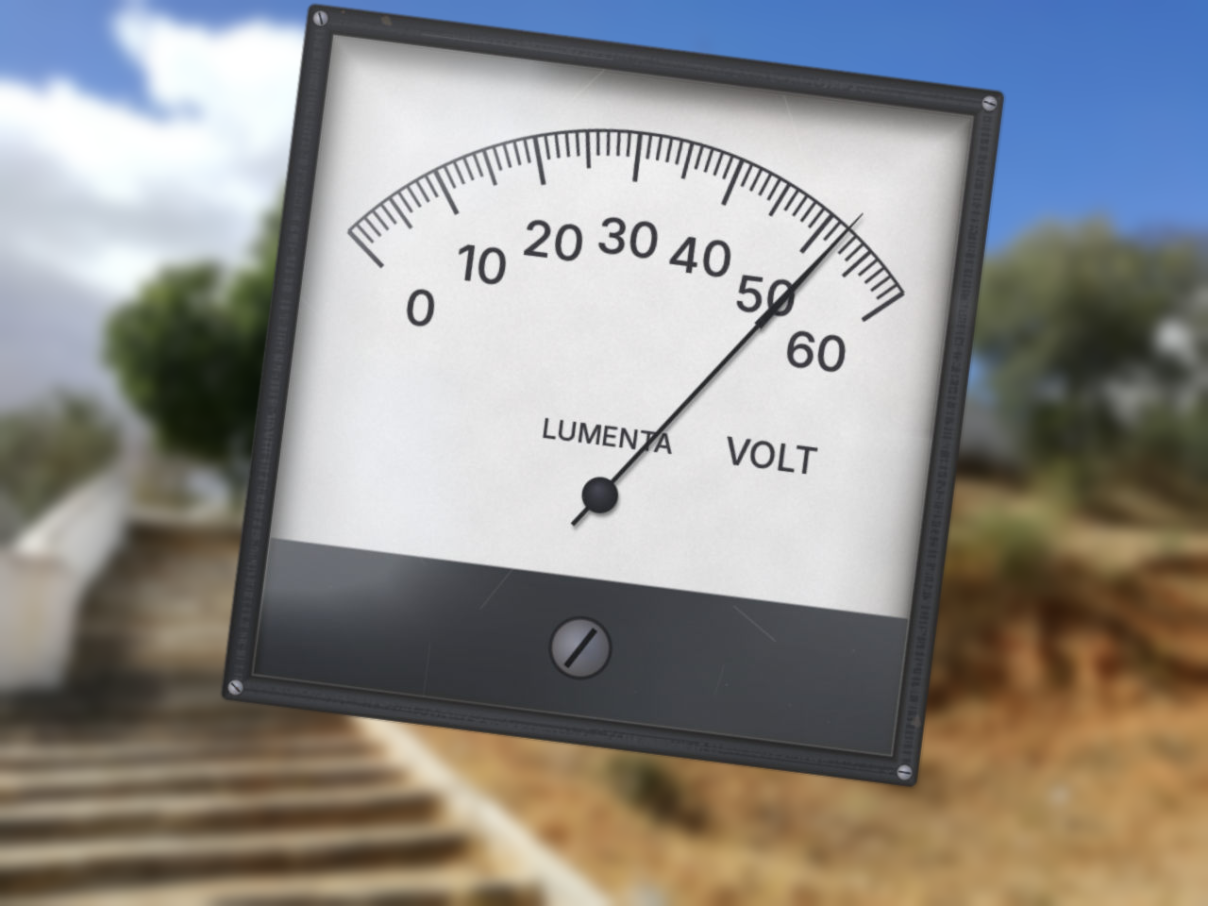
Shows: 52 V
